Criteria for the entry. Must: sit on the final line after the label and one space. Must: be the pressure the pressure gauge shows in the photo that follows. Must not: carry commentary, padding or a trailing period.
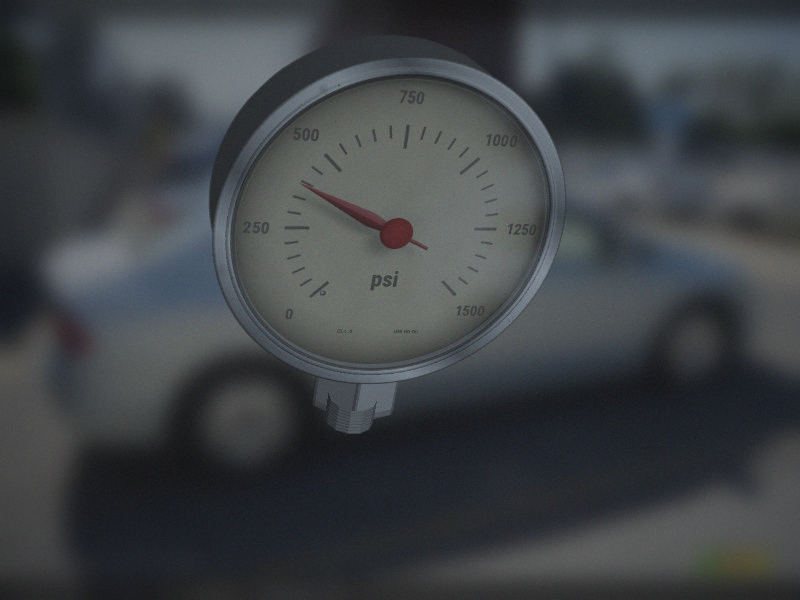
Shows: 400 psi
